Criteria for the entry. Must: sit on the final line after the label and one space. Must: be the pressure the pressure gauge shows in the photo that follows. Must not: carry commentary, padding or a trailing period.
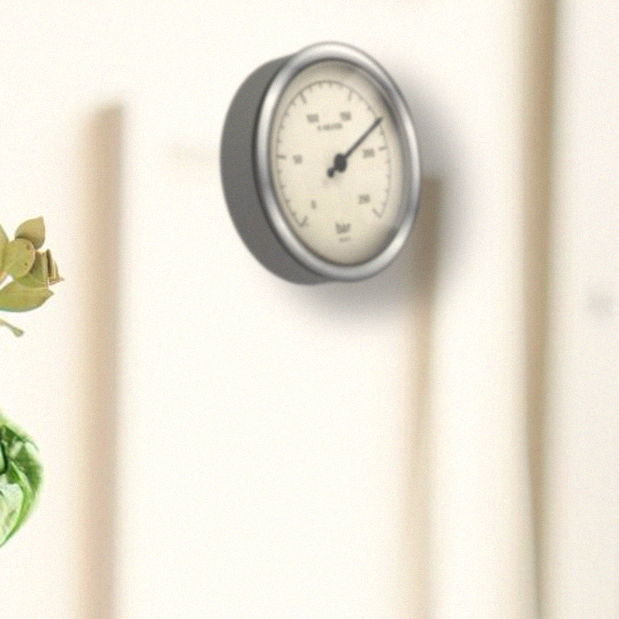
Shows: 180 bar
